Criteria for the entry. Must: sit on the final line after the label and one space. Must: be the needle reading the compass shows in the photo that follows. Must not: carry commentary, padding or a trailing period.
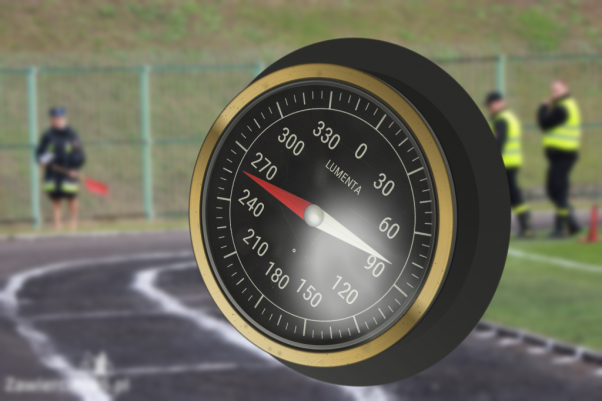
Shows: 260 °
